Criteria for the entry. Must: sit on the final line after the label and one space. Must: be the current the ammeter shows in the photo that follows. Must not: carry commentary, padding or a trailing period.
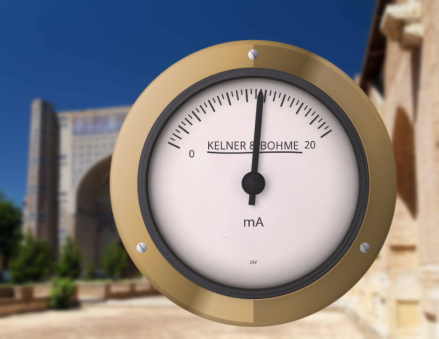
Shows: 11.5 mA
